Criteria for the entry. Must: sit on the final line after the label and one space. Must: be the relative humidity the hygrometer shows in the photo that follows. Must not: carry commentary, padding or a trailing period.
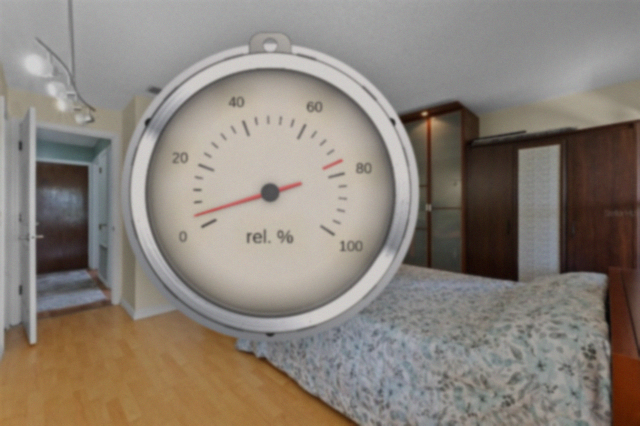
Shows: 4 %
